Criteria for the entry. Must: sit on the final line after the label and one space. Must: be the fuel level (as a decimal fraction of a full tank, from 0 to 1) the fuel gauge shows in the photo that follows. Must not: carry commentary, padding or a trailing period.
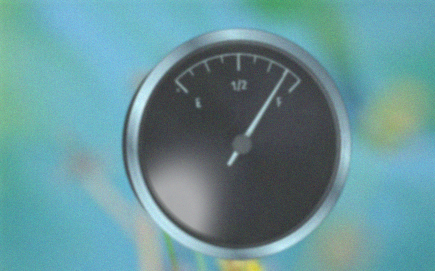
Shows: 0.875
